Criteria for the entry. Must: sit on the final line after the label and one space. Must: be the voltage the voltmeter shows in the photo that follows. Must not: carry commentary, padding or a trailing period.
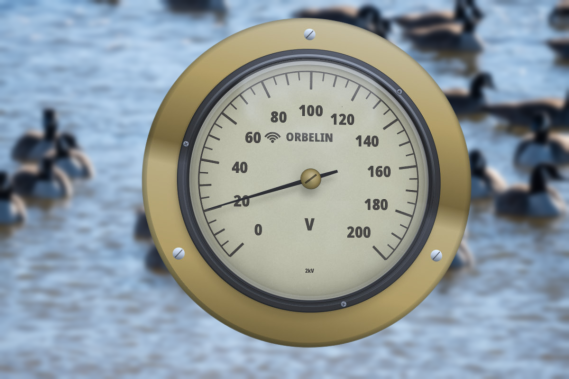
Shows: 20 V
